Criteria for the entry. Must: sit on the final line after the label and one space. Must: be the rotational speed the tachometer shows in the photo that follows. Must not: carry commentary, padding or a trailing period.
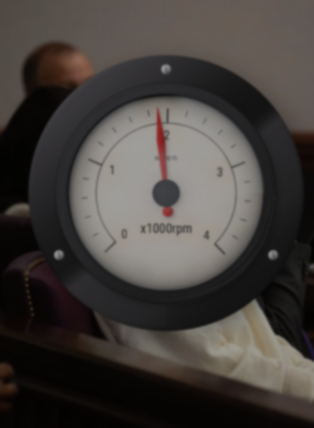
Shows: 1900 rpm
